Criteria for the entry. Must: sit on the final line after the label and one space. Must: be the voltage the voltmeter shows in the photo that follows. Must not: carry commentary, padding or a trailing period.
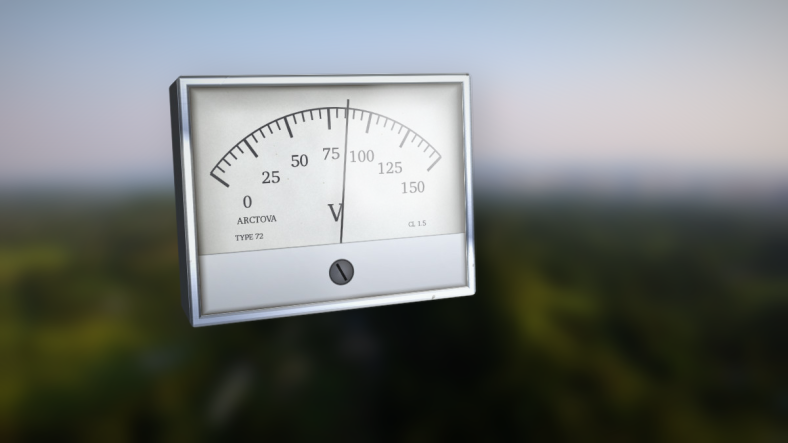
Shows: 85 V
